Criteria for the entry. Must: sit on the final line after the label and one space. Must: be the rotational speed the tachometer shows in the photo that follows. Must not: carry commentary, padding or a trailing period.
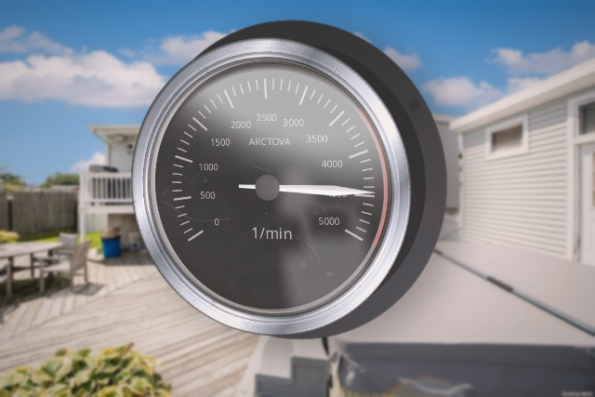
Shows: 4450 rpm
